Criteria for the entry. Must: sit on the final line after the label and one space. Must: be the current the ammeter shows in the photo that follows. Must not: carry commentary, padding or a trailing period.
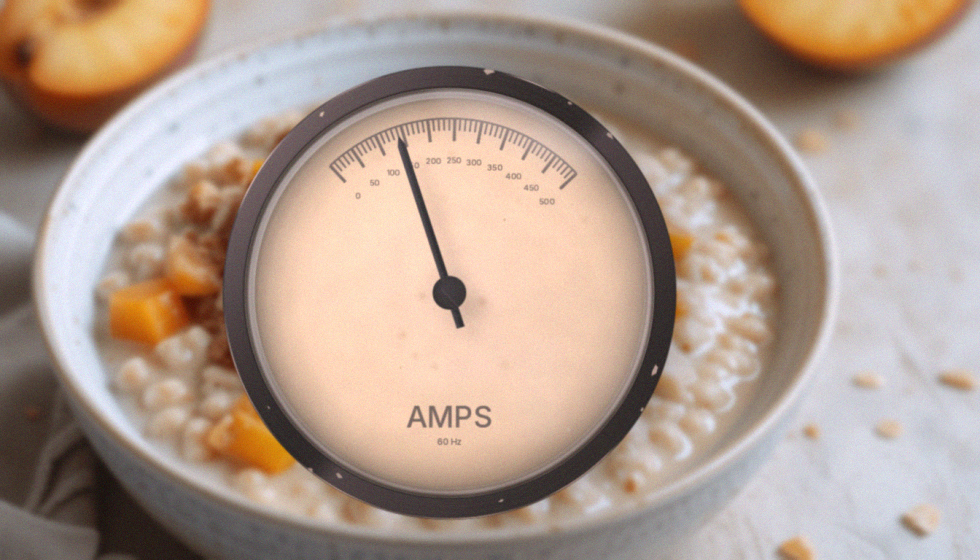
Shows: 140 A
